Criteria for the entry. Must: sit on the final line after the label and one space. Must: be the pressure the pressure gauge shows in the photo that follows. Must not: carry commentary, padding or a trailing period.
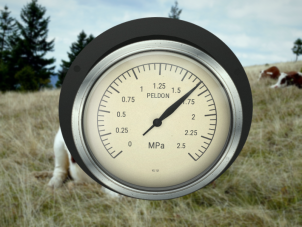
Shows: 1.65 MPa
